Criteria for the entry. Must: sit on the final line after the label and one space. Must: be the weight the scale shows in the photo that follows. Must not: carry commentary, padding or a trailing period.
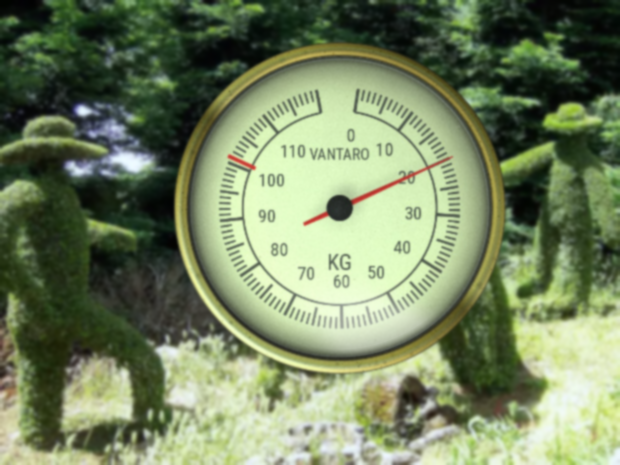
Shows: 20 kg
